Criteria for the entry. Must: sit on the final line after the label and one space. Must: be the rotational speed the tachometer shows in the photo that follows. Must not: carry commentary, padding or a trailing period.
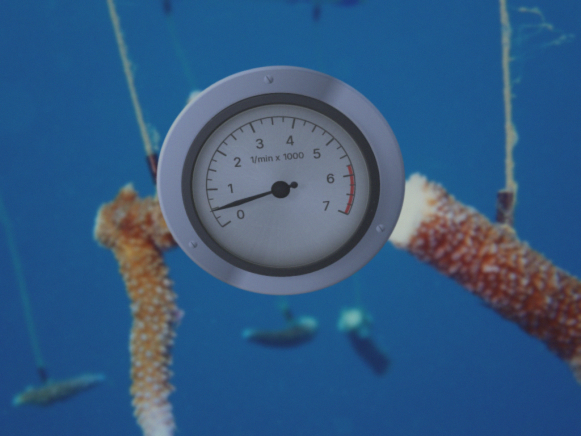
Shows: 500 rpm
